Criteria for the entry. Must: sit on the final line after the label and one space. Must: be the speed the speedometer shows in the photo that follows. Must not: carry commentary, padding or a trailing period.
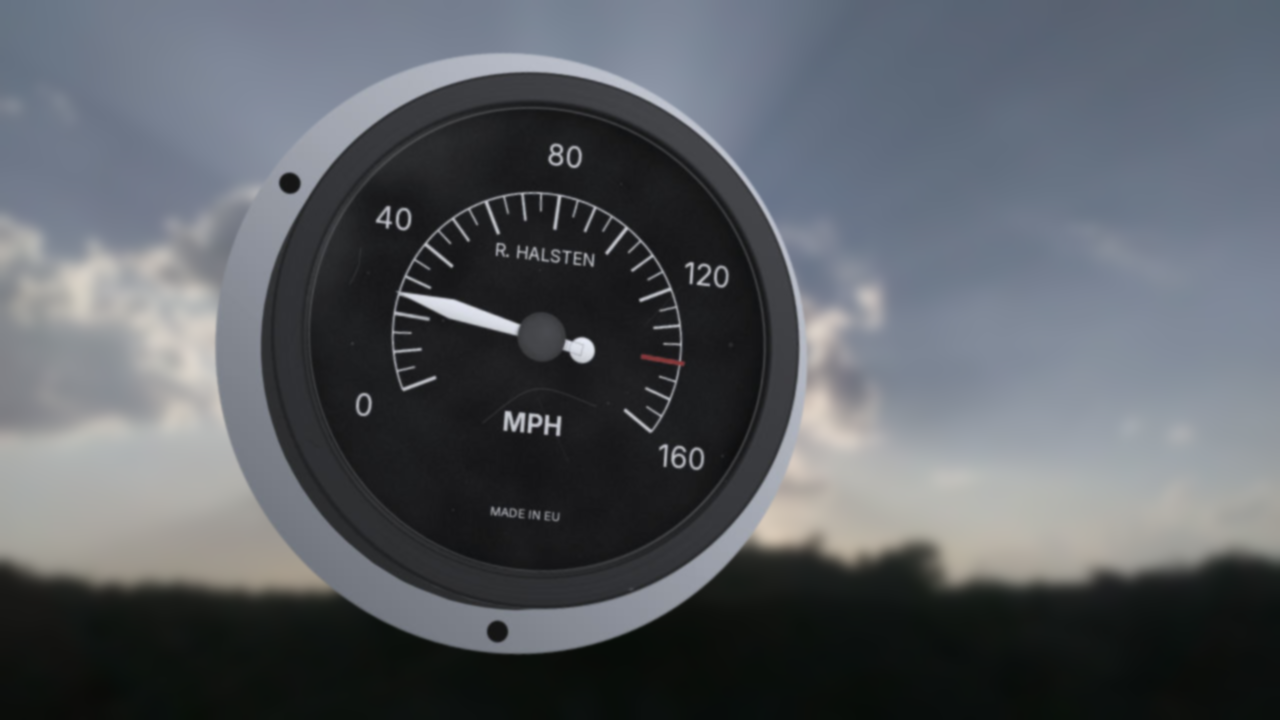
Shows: 25 mph
